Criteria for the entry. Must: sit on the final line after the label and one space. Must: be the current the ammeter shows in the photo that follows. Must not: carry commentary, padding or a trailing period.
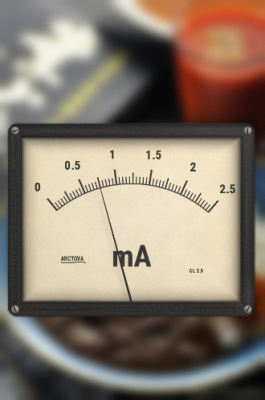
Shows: 0.75 mA
